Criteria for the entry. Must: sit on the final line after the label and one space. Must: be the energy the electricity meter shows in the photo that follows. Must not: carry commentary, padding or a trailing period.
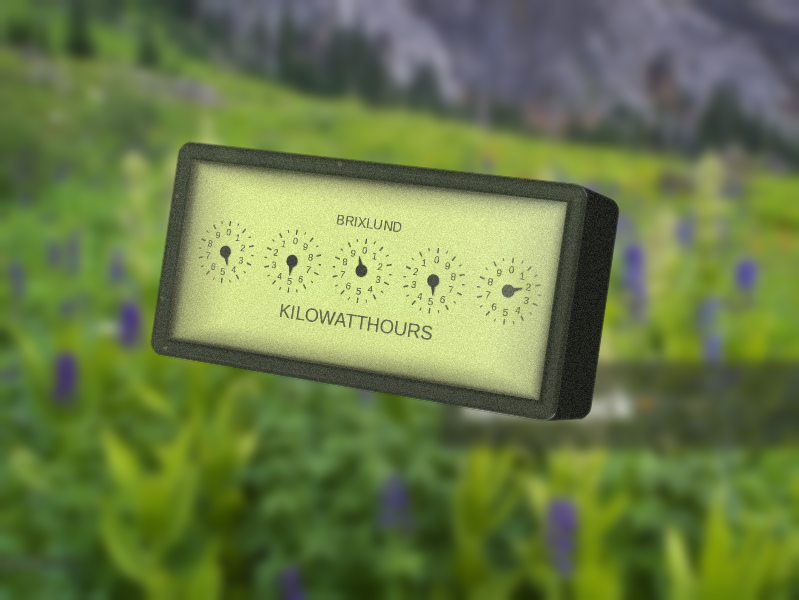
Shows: 44952 kWh
